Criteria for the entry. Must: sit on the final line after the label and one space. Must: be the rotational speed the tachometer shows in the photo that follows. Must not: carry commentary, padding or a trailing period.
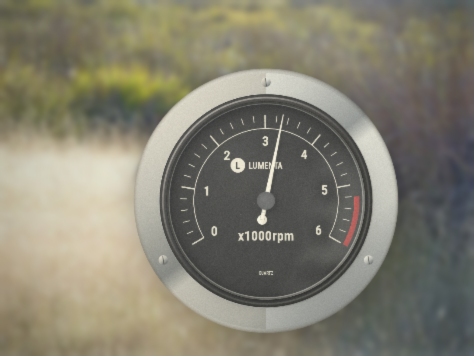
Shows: 3300 rpm
